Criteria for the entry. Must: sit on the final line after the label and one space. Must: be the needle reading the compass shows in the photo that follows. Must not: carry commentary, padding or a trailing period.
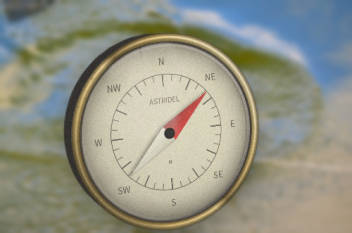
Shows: 50 °
